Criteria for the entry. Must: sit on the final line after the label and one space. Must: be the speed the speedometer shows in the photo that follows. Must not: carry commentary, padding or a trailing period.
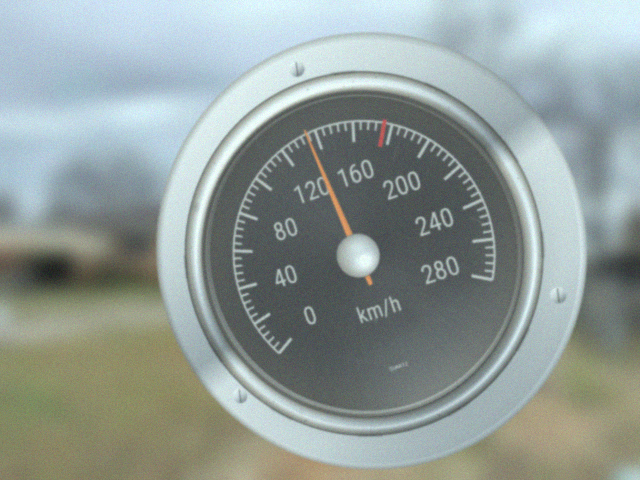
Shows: 136 km/h
